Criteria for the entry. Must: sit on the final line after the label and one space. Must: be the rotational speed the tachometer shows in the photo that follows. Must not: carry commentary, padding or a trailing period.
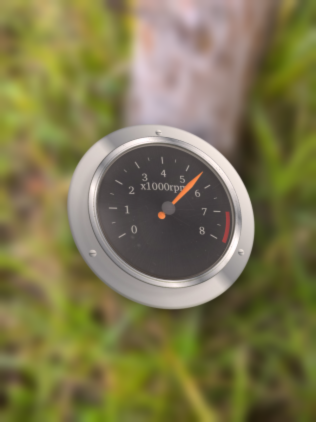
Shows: 5500 rpm
